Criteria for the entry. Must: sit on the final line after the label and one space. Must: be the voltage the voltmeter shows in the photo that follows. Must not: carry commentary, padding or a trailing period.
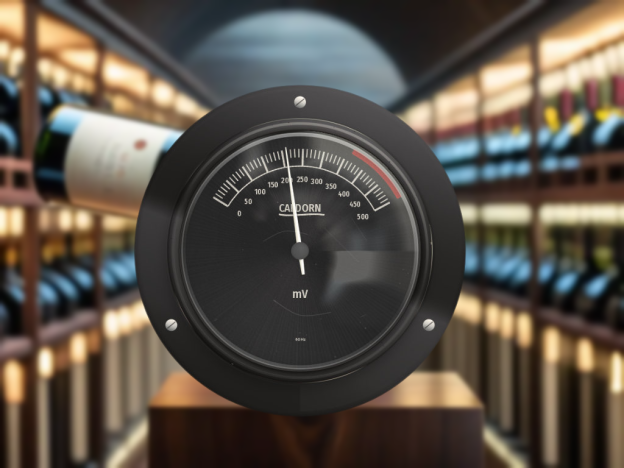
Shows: 210 mV
